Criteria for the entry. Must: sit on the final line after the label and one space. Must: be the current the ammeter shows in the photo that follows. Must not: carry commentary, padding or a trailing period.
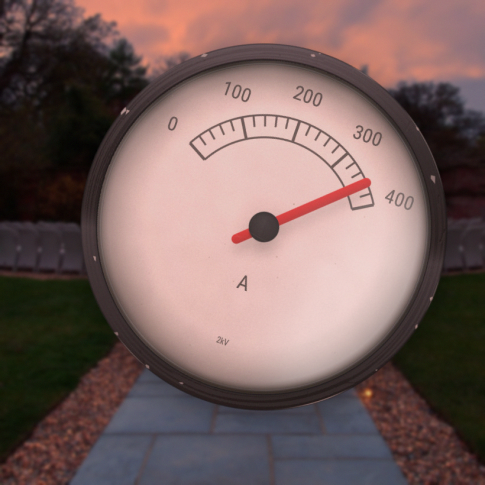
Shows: 360 A
